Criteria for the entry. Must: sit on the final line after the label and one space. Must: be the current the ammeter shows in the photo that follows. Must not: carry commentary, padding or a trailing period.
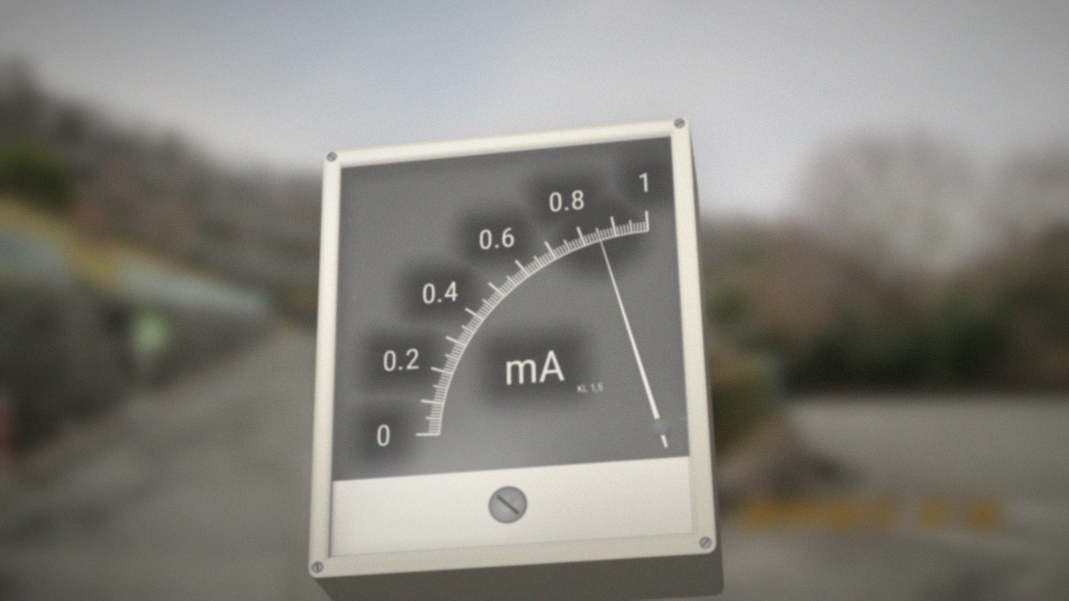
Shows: 0.85 mA
